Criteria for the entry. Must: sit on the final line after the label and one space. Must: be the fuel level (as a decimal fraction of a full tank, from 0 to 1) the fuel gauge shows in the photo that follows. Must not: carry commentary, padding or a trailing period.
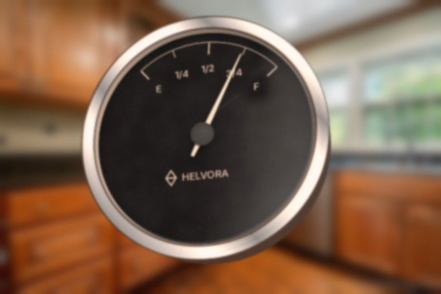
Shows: 0.75
